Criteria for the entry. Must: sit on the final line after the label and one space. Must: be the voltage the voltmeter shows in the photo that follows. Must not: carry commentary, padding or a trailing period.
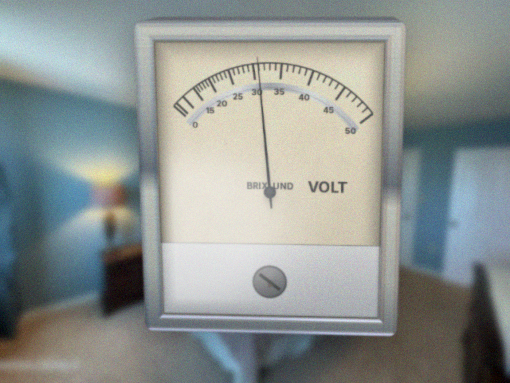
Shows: 31 V
